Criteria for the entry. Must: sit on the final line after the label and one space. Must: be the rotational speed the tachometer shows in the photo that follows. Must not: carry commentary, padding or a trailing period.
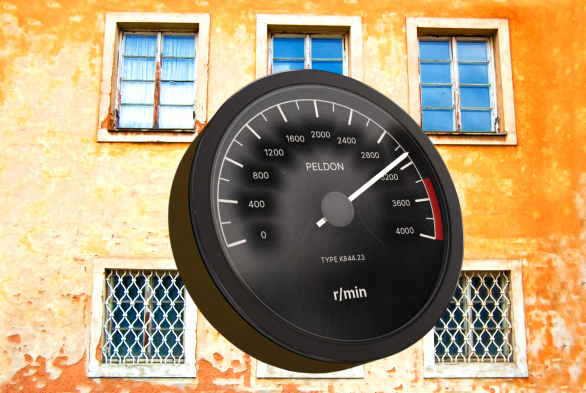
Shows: 3100 rpm
